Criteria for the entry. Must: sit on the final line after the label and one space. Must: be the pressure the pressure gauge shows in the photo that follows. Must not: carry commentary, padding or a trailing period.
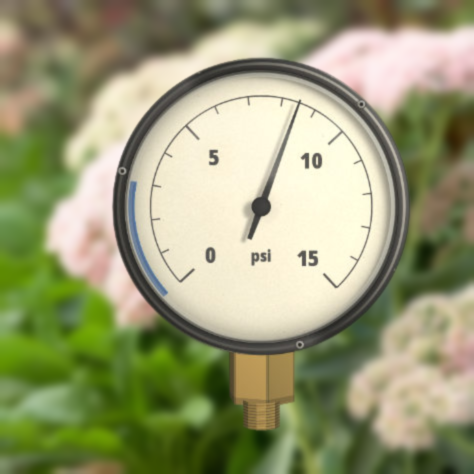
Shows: 8.5 psi
